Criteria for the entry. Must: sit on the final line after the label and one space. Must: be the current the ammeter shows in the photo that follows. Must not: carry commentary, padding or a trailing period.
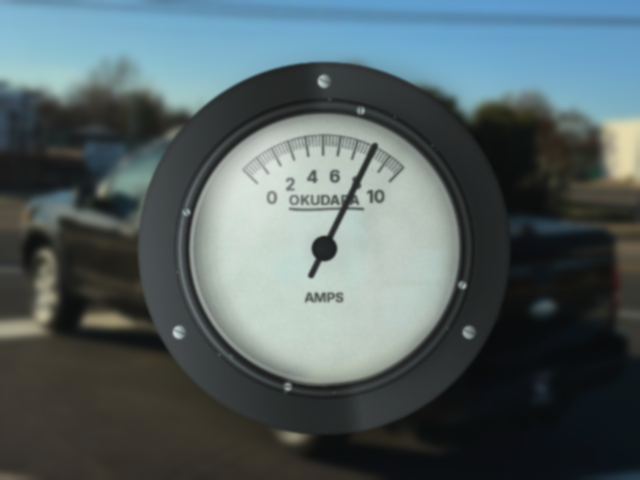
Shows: 8 A
